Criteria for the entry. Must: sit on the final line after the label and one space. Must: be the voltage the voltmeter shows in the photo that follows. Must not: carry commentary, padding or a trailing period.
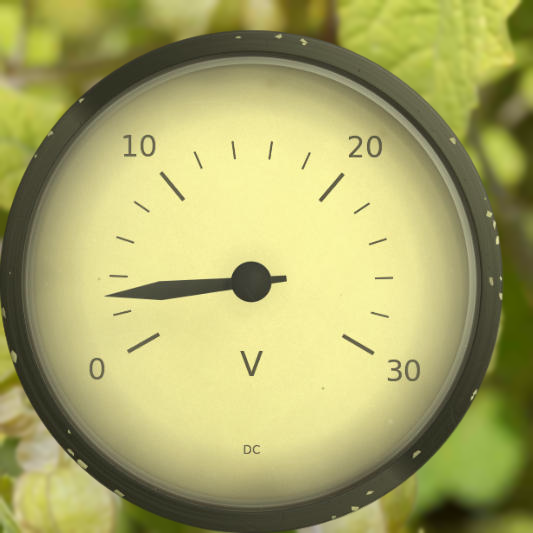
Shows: 3 V
